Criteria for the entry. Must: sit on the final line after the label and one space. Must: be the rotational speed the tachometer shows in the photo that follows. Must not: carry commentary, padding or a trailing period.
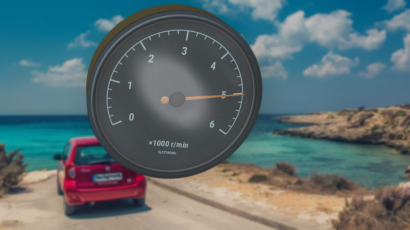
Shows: 5000 rpm
